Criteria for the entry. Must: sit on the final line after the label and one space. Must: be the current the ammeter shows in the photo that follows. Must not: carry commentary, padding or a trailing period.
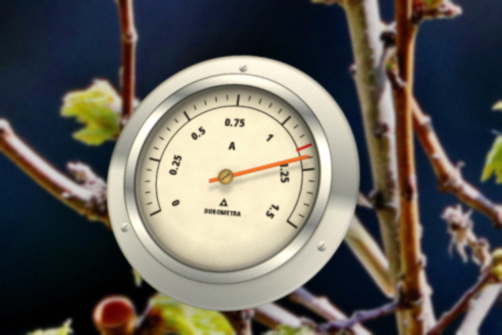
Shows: 1.2 A
